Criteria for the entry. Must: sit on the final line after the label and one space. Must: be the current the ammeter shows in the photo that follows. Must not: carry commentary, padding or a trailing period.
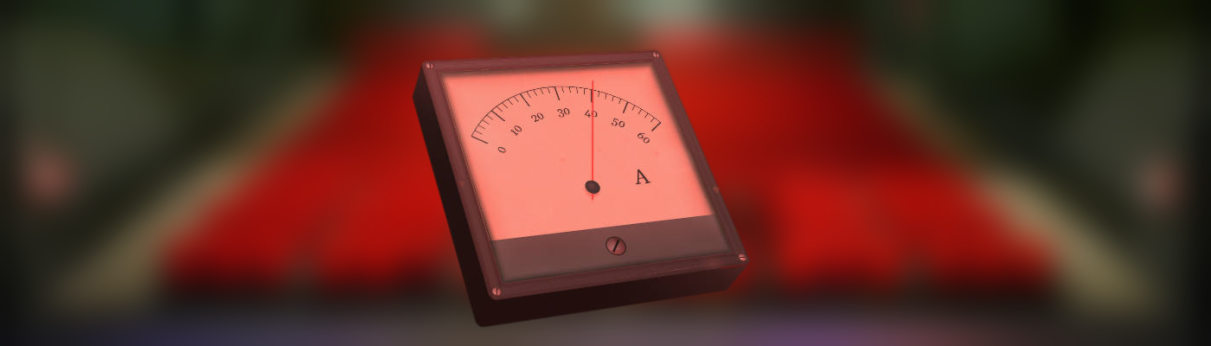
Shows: 40 A
